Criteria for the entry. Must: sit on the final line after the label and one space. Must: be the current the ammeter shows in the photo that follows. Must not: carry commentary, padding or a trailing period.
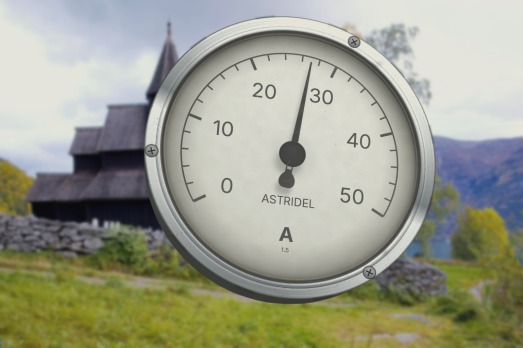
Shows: 27 A
